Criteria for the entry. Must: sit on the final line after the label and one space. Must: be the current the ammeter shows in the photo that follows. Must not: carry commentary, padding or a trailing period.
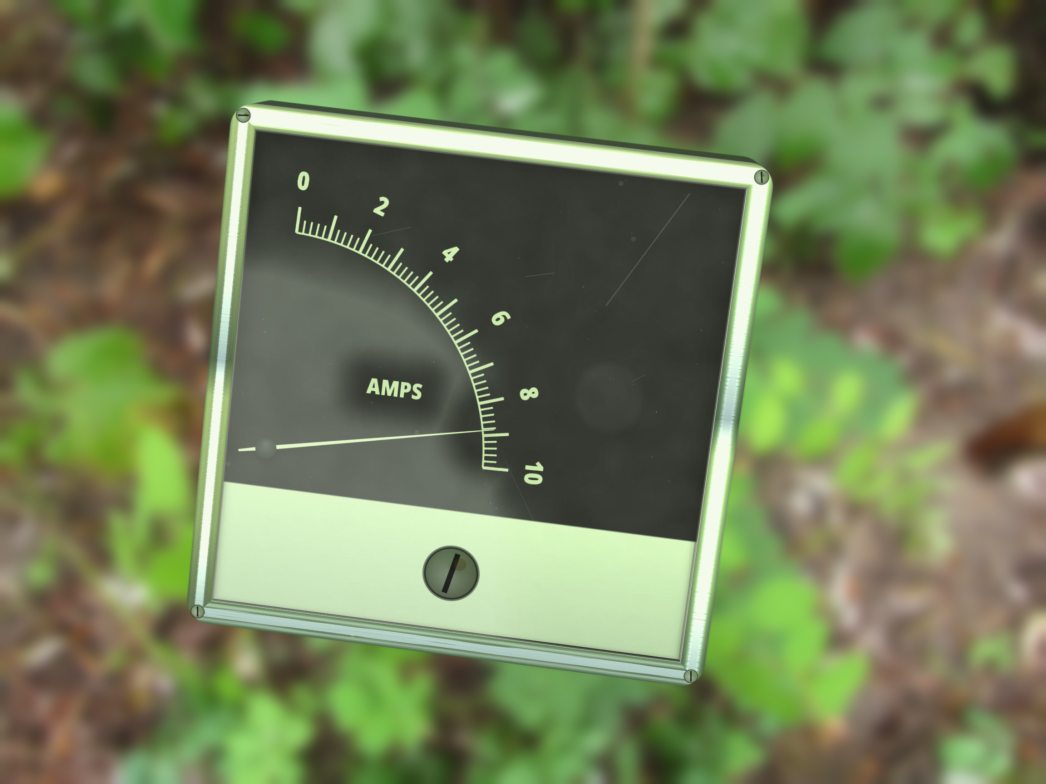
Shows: 8.8 A
